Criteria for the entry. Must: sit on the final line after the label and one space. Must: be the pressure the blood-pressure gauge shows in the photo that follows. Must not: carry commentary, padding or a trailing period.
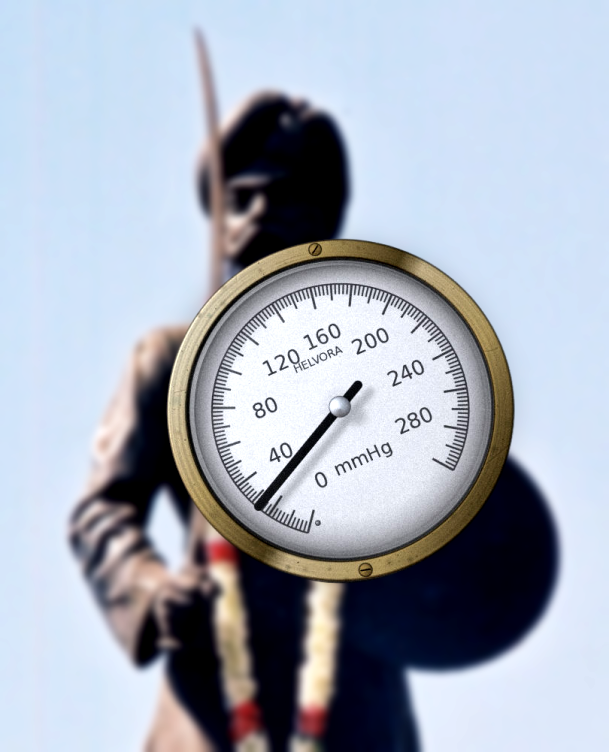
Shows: 26 mmHg
